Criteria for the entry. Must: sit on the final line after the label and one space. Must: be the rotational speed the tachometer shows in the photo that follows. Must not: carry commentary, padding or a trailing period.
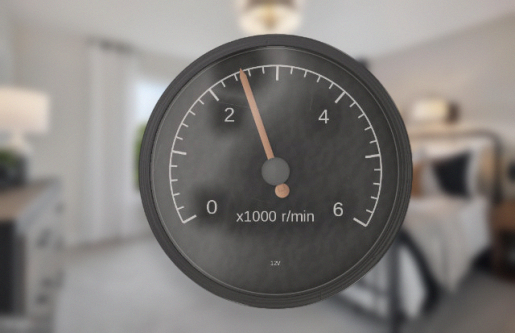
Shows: 2500 rpm
